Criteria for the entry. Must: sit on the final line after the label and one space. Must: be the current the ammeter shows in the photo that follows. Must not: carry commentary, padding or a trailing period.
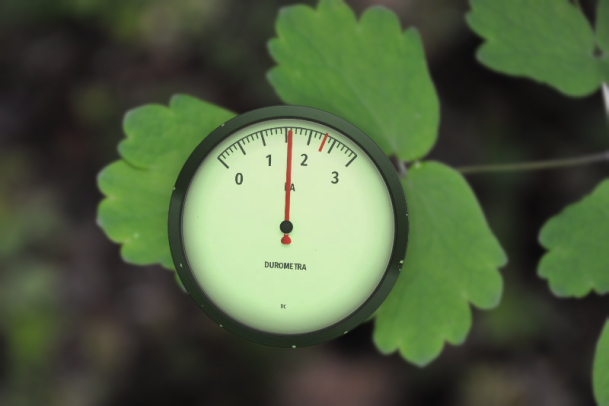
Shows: 1.6 kA
